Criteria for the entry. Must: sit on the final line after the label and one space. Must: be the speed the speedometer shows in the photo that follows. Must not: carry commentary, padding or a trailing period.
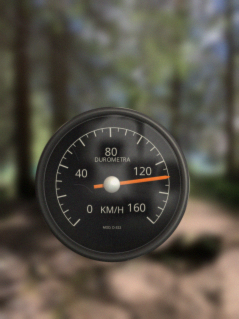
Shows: 130 km/h
